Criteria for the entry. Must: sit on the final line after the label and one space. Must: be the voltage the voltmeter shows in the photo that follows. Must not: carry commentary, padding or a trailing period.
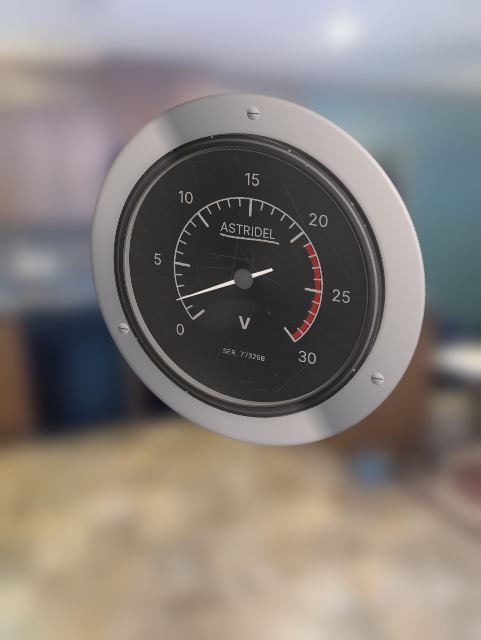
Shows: 2 V
